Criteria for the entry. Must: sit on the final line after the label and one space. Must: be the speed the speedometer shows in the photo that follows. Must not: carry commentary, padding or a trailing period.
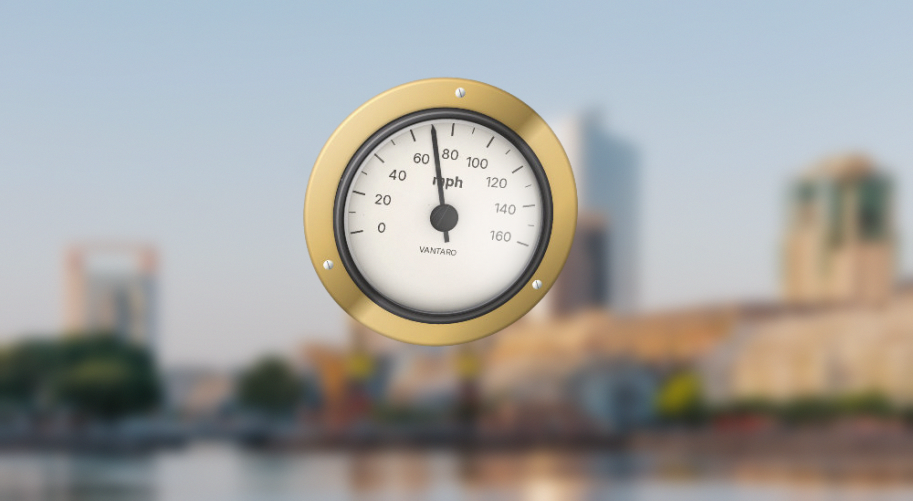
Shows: 70 mph
